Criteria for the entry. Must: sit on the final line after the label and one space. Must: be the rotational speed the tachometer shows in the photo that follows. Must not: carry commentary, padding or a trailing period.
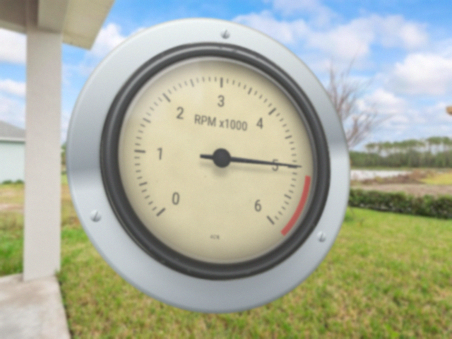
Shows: 5000 rpm
